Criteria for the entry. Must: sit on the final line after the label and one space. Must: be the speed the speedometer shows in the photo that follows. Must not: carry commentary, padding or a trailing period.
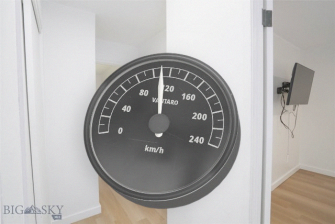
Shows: 110 km/h
